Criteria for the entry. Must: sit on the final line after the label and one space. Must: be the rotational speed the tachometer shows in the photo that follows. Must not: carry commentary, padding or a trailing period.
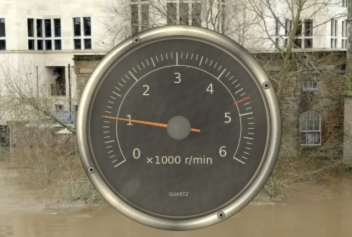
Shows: 1000 rpm
